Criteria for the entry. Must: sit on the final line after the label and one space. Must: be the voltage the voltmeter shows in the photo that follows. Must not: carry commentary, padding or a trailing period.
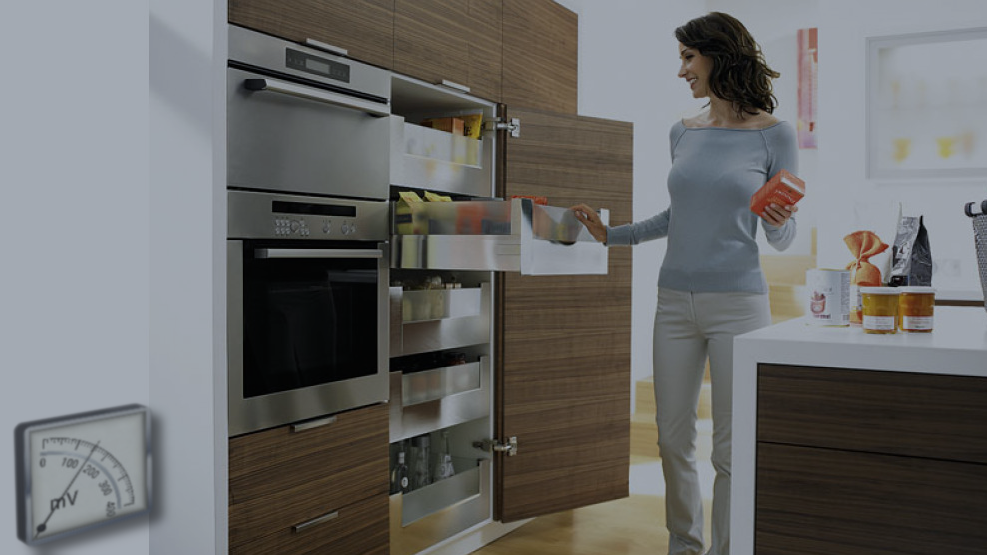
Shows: 150 mV
